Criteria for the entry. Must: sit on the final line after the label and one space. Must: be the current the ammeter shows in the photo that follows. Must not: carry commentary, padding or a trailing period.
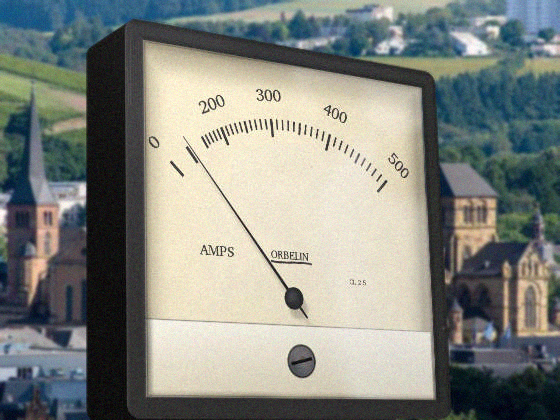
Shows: 100 A
